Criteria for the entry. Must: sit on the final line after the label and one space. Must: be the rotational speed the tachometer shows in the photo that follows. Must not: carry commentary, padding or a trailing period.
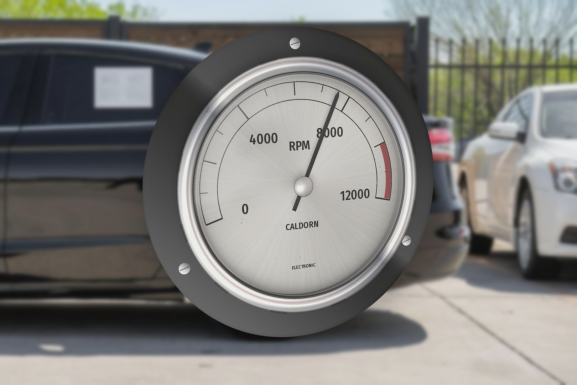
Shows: 7500 rpm
